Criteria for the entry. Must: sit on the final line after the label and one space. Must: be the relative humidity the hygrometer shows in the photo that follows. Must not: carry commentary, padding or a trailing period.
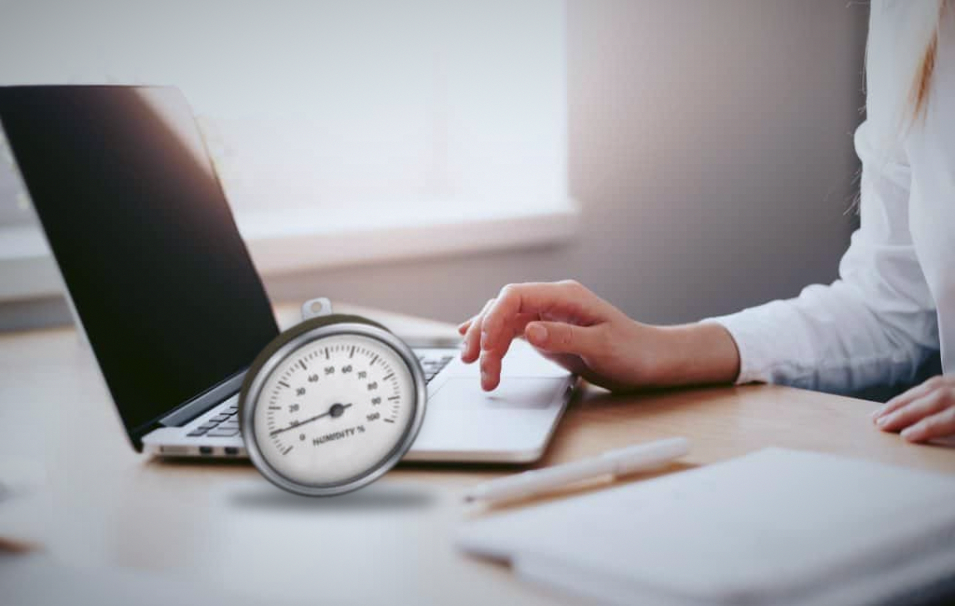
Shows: 10 %
